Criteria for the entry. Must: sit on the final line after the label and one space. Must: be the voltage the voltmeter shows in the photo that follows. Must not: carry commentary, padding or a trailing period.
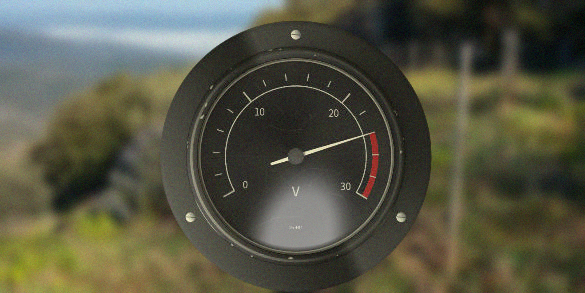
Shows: 24 V
